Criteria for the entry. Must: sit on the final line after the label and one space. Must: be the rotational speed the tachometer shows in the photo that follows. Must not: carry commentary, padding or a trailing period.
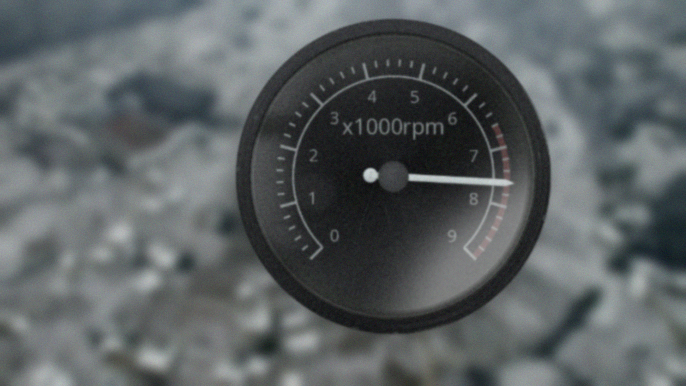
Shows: 7600 rpm
